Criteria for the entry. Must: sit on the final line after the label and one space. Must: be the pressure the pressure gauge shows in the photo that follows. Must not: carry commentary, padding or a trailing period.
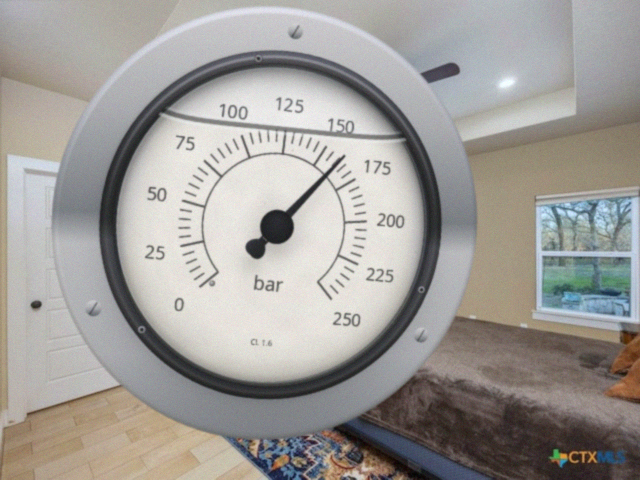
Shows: 160 bar
